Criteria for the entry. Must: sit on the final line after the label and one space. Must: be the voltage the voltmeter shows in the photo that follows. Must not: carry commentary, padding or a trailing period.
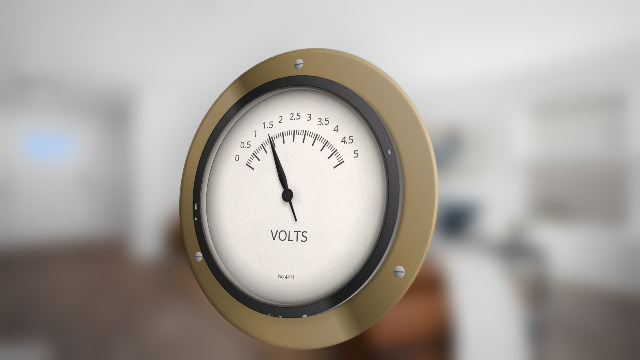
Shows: 1.5 V
